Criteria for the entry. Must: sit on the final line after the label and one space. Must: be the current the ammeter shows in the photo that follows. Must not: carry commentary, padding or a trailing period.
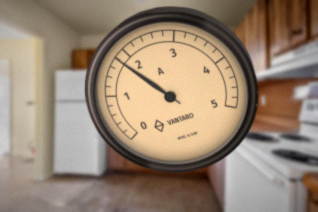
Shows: 1.8 A
